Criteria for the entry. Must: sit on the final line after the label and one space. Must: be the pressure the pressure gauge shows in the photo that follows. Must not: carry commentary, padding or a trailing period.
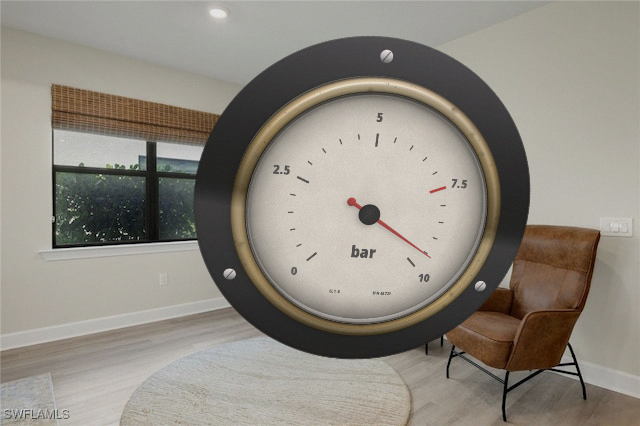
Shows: 9.5 bar
